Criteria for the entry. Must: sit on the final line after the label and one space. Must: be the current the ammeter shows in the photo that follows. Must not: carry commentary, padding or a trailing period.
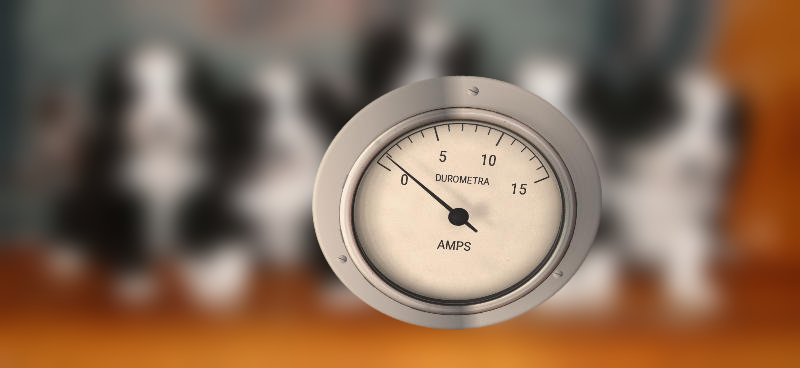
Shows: 1 A
